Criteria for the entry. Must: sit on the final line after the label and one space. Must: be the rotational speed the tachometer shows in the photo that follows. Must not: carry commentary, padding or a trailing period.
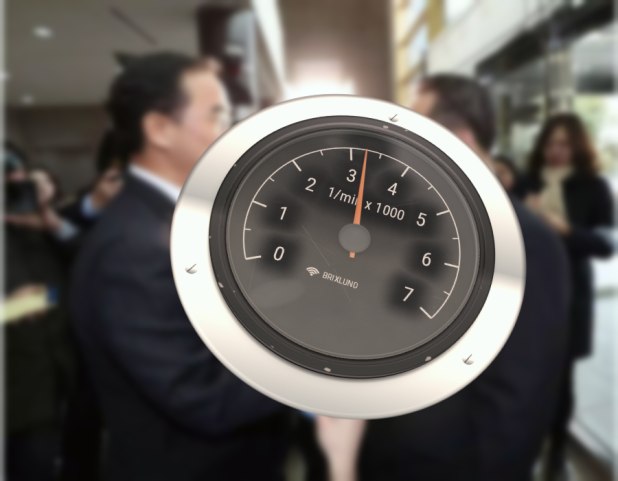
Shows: 3250 rpm
